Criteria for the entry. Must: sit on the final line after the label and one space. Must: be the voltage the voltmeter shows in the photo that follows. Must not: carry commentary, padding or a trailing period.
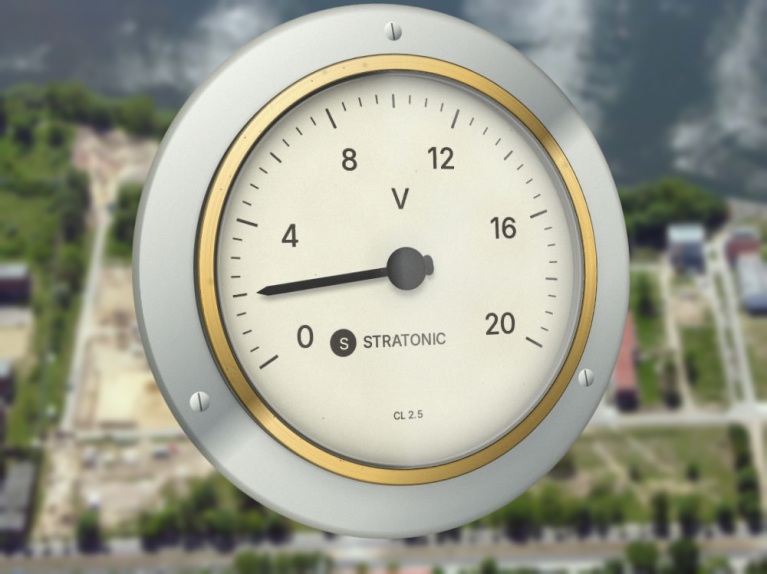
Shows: 2 V
